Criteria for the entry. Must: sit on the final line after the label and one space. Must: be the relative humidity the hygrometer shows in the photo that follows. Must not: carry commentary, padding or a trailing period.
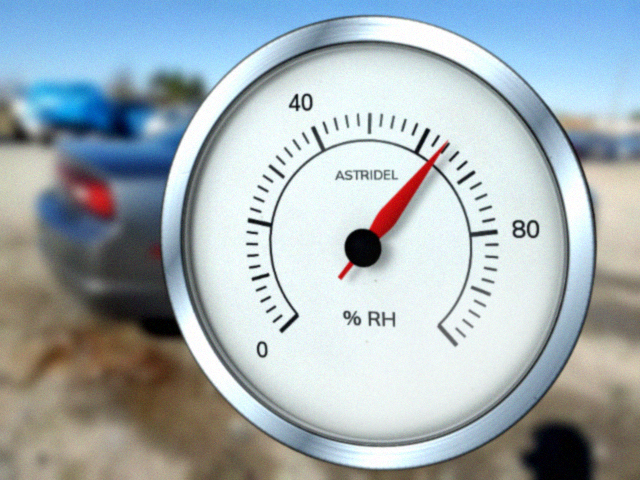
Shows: 64 %
